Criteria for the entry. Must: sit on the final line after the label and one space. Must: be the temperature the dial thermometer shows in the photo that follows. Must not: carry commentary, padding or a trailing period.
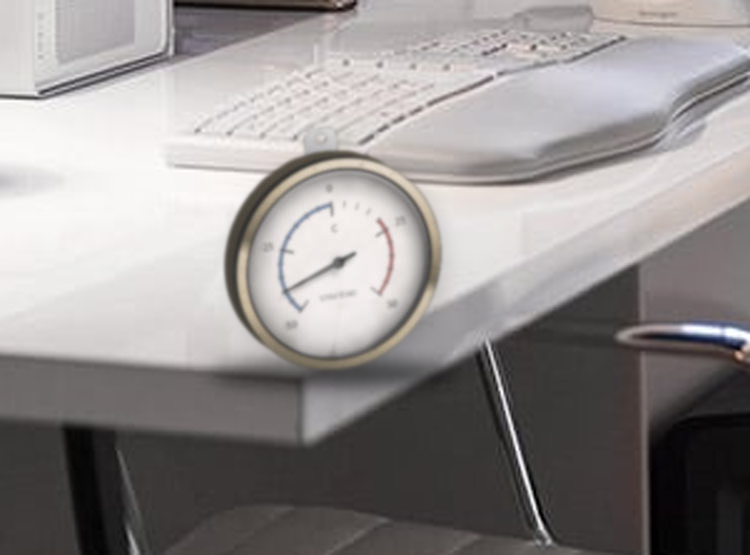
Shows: -40 °C
